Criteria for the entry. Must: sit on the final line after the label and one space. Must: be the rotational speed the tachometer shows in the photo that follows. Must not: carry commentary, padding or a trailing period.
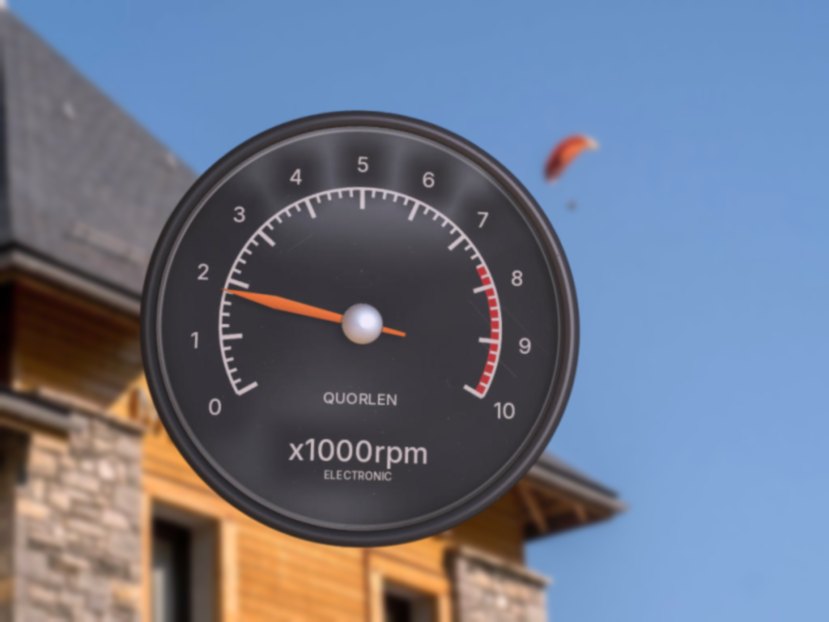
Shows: 1800 rpm
